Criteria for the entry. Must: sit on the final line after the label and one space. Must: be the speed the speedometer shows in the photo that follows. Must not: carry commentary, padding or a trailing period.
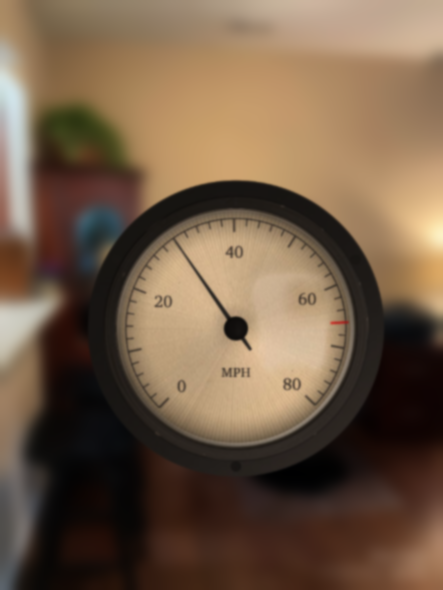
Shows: 30 mph
